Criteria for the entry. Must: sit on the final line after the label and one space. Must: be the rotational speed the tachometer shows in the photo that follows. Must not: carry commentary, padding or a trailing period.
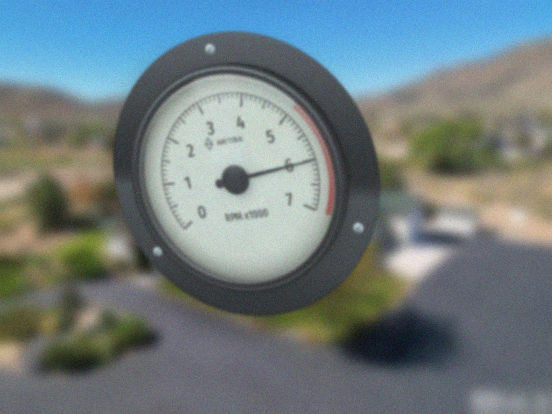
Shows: 6000 rpm
